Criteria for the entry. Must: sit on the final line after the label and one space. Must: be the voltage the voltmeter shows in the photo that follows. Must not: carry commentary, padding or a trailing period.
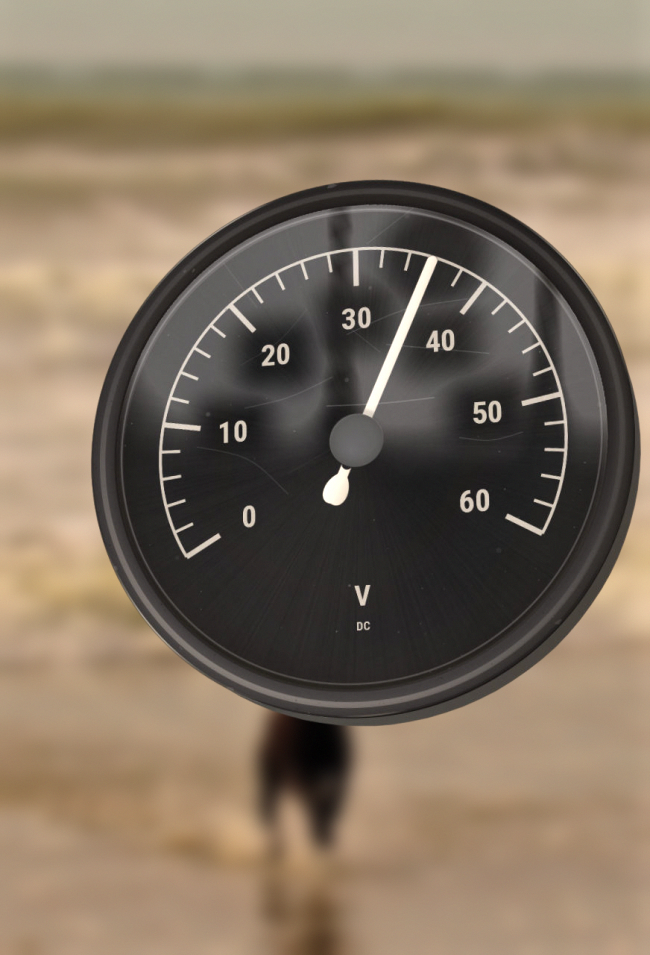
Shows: 36 V
